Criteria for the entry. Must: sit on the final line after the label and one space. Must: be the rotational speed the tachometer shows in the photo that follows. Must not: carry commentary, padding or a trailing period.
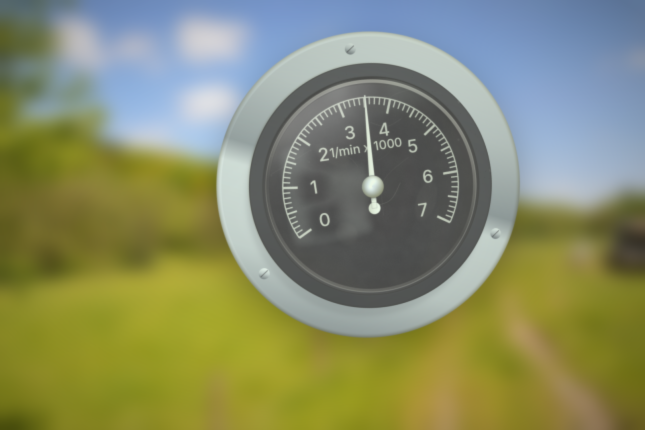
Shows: 3500 rpm
